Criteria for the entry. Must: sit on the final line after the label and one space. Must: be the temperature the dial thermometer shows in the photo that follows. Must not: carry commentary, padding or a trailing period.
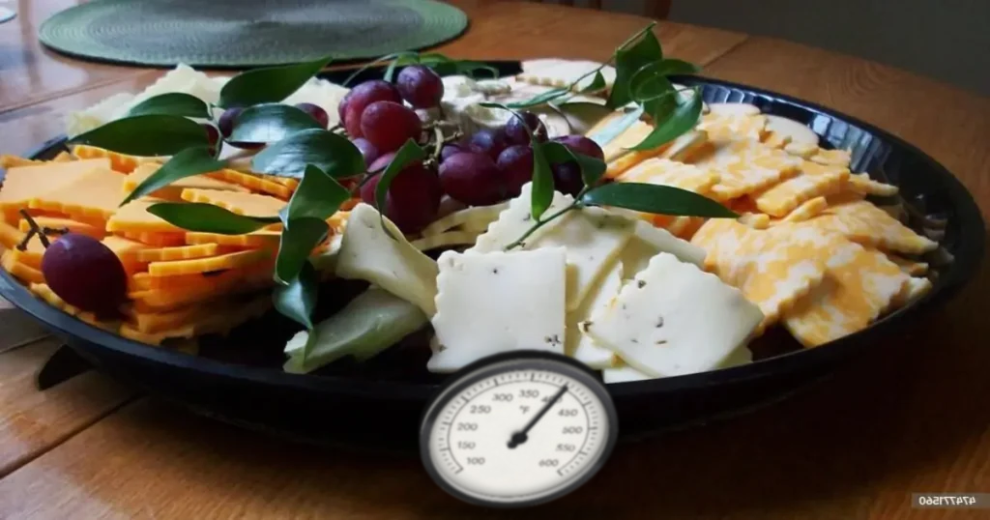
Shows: 400 °F
